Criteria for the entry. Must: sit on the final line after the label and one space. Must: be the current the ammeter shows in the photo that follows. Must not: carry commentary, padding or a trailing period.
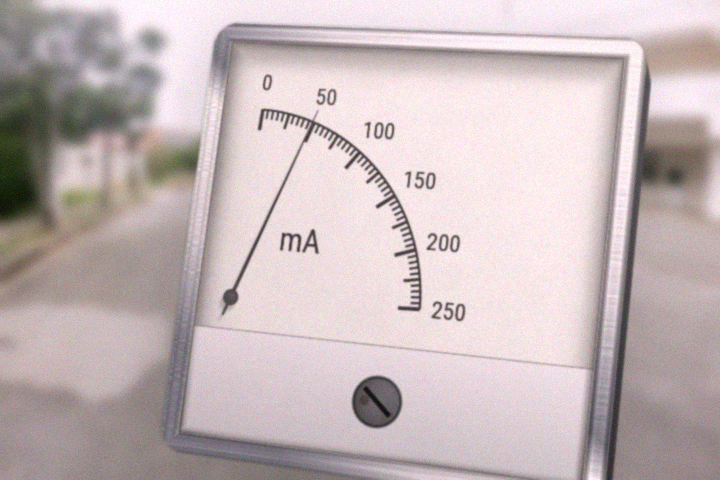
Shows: 50 mA
